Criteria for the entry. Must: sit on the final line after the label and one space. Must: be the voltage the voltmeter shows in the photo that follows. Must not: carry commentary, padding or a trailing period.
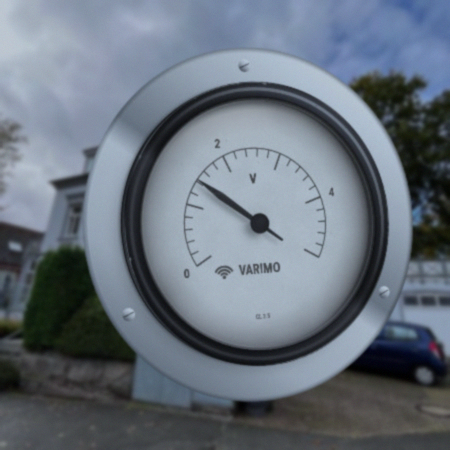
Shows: 1.4 V
